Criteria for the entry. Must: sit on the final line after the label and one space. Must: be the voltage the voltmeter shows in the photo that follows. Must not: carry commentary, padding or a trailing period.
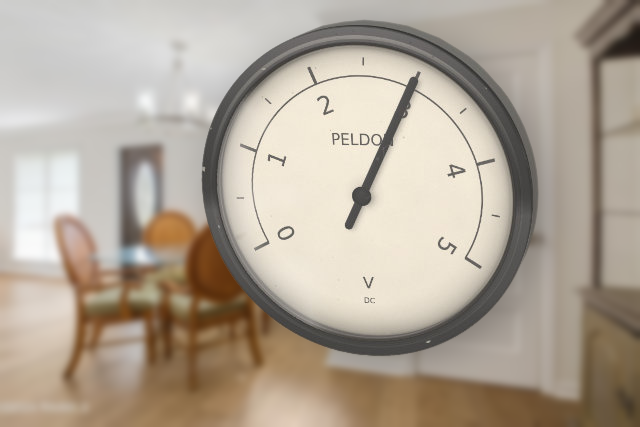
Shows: 3 V
